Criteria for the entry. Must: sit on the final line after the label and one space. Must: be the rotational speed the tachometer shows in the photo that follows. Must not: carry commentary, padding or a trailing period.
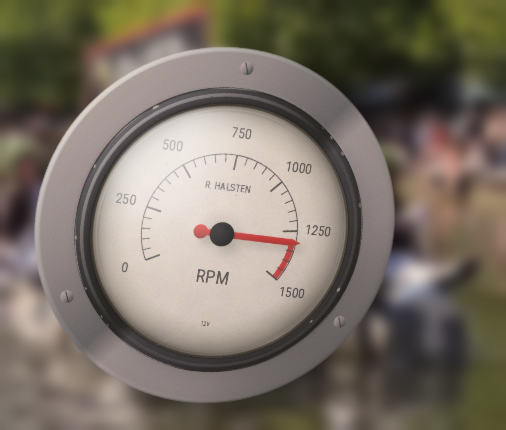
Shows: 1300 rpm
